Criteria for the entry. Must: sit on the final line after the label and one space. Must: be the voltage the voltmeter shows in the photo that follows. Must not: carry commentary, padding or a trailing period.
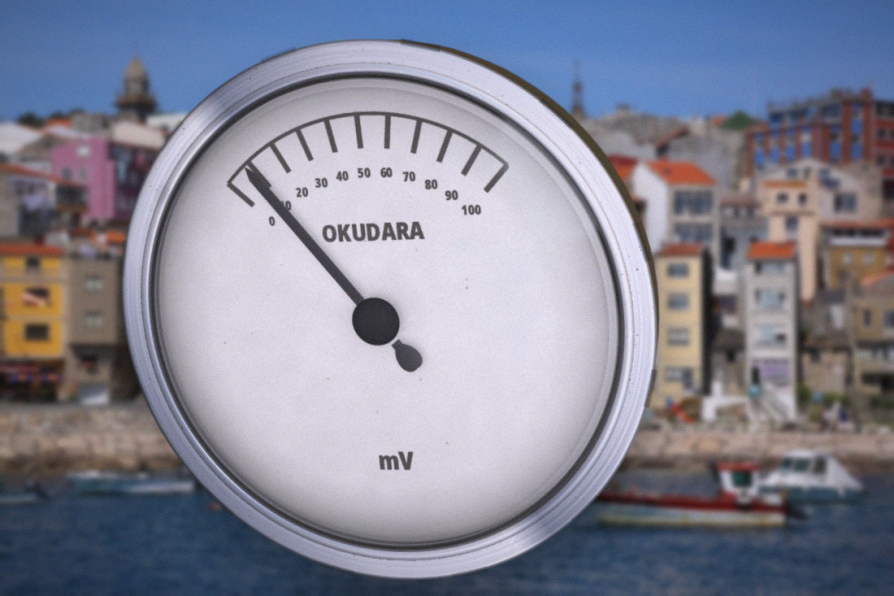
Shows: 10 mV
